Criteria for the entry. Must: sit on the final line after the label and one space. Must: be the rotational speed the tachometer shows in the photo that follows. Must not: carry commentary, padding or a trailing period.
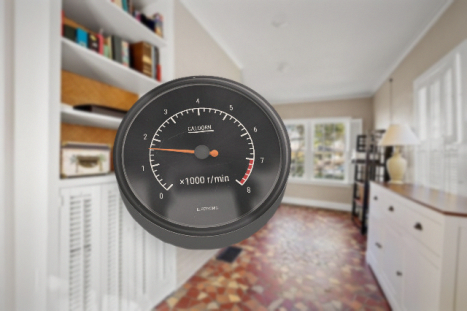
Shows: 1600 rpm
